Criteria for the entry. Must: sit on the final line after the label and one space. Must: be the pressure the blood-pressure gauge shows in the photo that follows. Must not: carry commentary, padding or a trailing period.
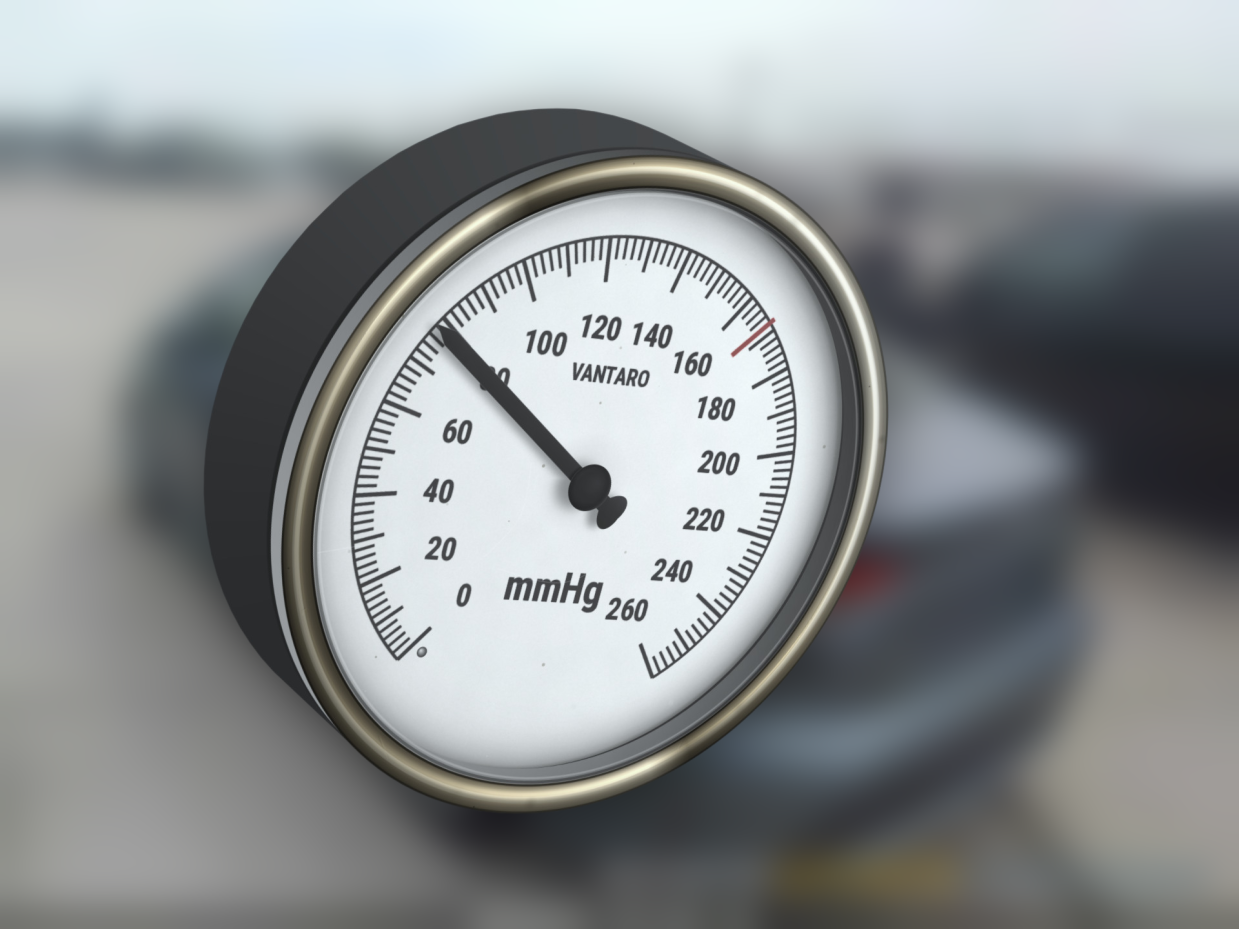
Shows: 78 mmHg
